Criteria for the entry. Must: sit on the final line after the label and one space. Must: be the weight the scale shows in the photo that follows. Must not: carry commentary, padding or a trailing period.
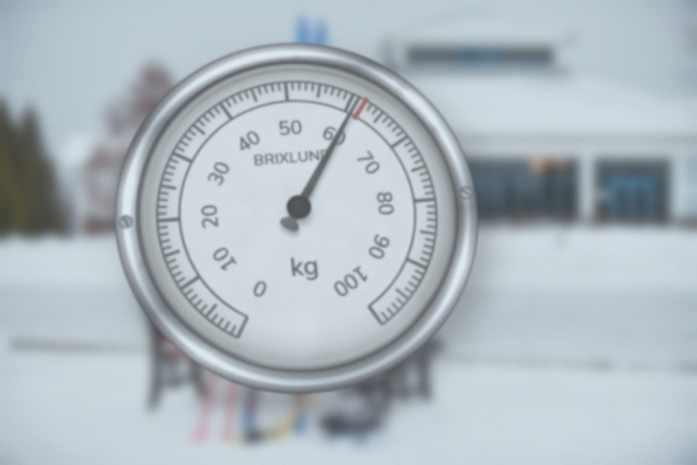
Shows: 61 kg
